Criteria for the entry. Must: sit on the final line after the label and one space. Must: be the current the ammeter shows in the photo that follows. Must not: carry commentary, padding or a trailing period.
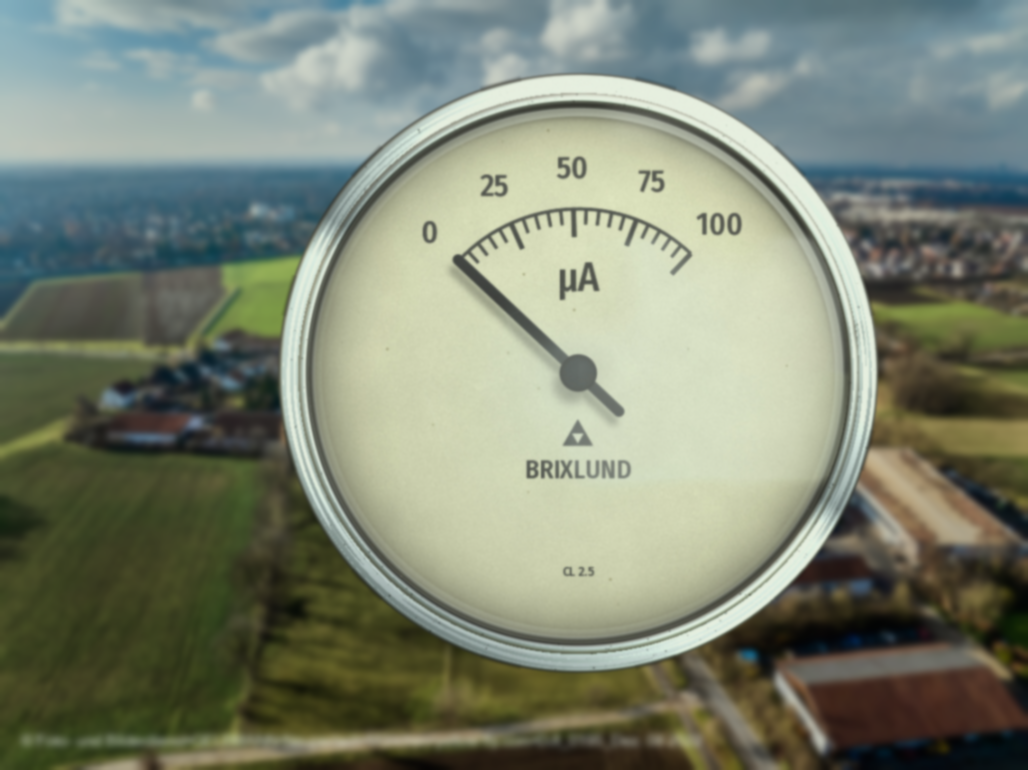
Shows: 0 µA
